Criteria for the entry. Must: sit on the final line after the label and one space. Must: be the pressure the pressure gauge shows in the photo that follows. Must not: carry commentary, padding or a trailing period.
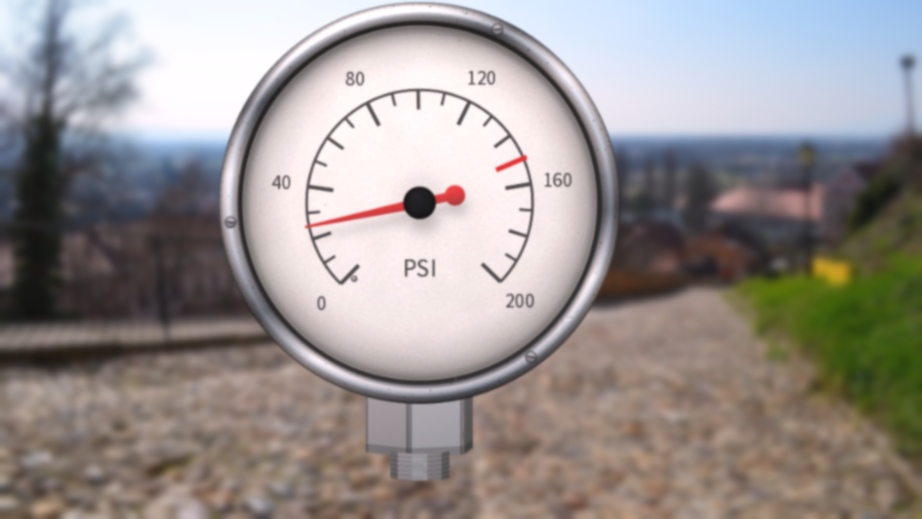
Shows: 25 psi
